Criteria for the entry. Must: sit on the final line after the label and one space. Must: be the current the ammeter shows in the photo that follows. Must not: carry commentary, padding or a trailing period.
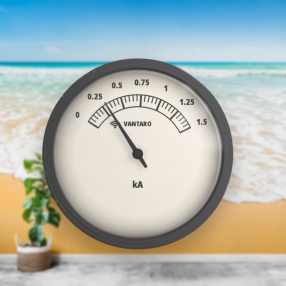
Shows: 0.3 kA
